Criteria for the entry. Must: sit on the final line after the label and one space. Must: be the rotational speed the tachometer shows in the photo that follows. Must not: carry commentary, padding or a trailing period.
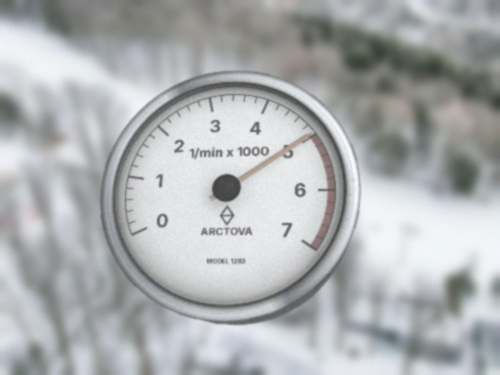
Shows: 5000 rpm
